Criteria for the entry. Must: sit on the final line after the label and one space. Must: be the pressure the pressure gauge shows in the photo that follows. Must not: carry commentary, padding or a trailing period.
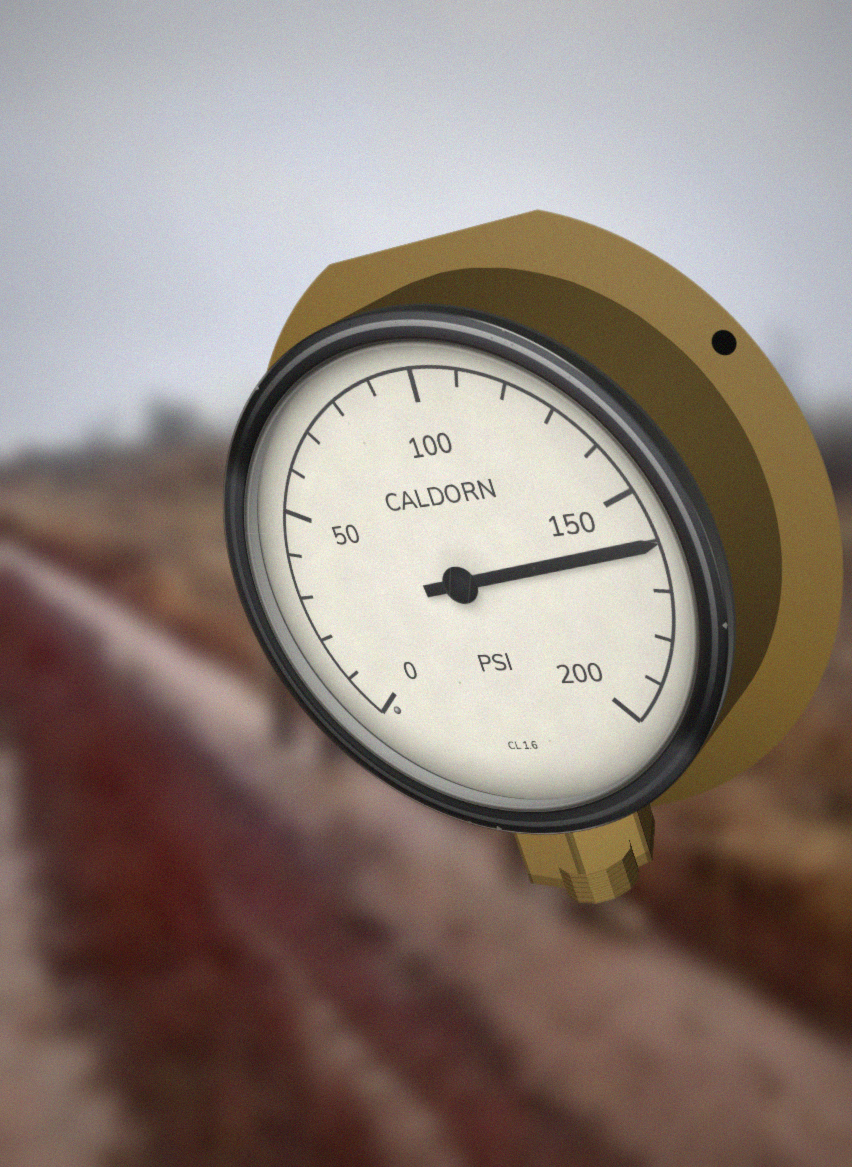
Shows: 160 psi
